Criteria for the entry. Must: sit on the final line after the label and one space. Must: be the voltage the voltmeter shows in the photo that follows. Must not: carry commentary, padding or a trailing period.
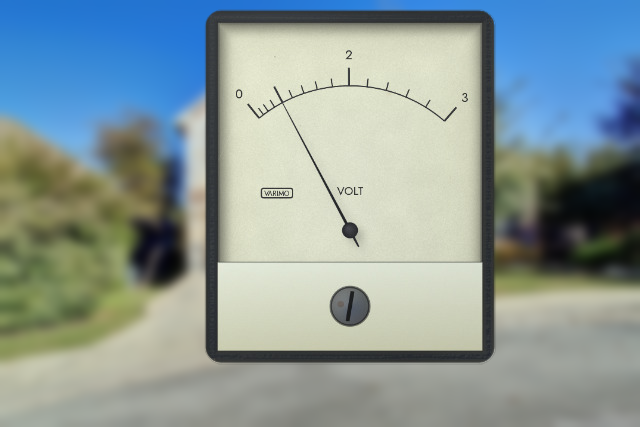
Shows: 1 V
